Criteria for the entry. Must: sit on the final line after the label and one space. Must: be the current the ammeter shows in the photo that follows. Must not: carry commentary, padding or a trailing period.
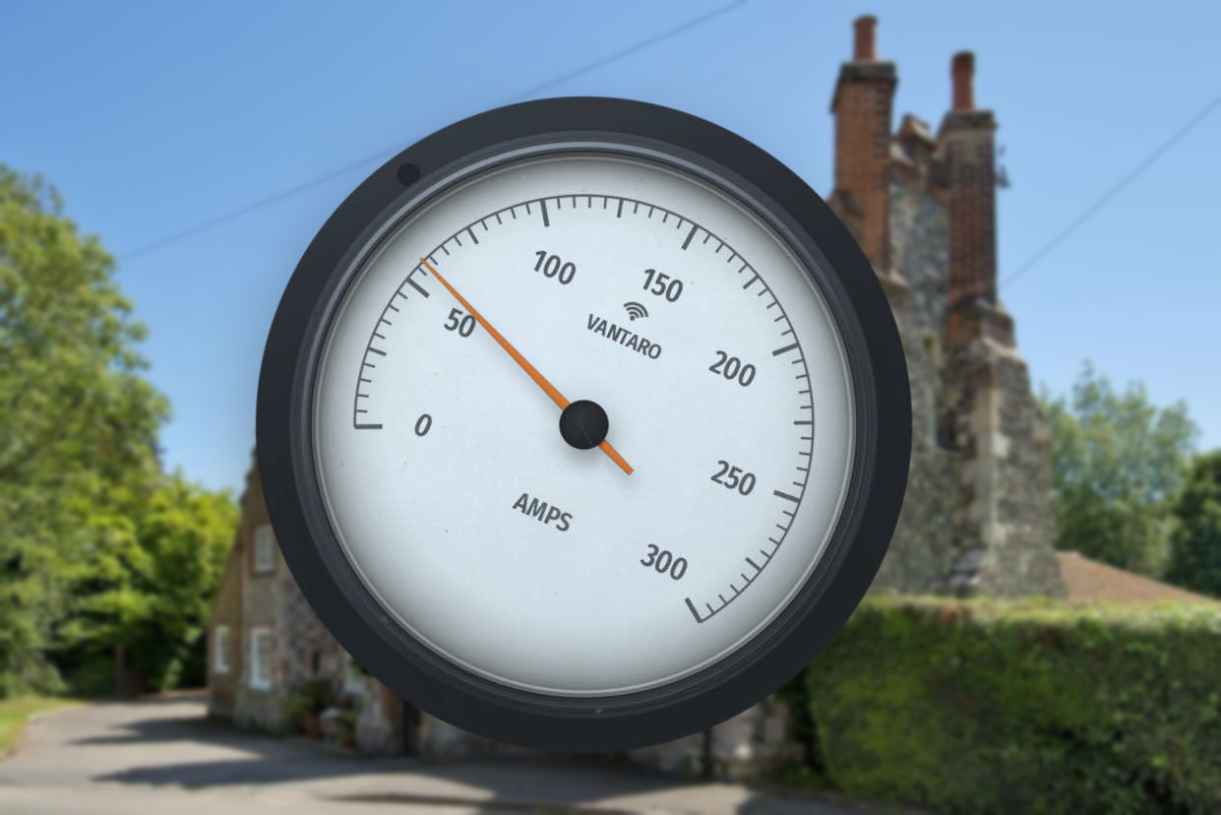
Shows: 57.5 A
